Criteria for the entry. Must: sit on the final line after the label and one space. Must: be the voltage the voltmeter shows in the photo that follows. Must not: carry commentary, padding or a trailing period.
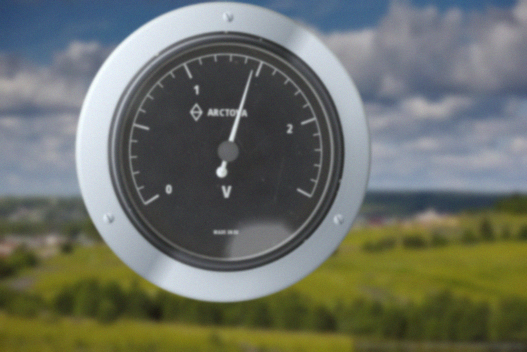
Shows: 1.45 V
